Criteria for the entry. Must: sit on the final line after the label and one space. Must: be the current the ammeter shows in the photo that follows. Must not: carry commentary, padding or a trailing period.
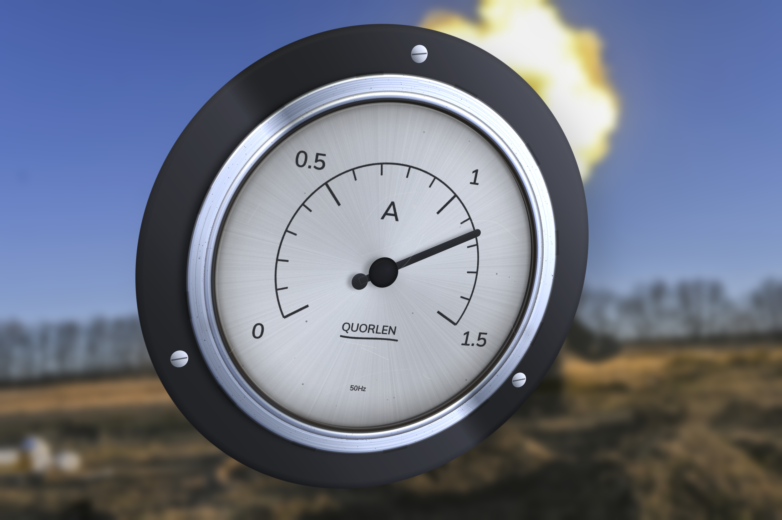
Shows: 1.15 A
